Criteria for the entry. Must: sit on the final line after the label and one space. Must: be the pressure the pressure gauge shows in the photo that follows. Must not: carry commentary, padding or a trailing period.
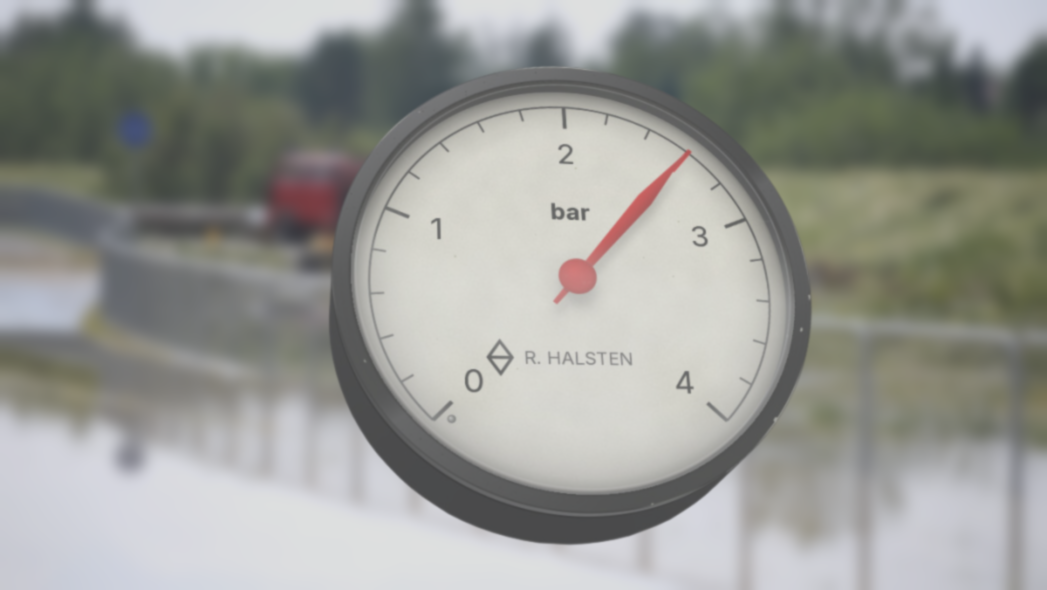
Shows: 2.6 bar
